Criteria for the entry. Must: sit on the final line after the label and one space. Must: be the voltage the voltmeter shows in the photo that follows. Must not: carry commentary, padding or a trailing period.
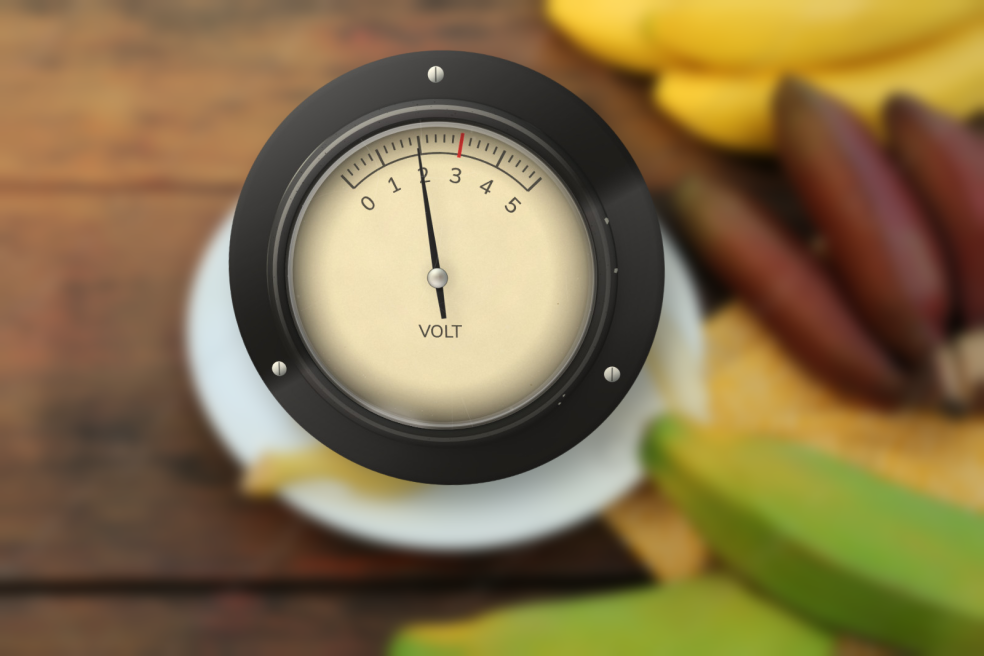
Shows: 2 V
